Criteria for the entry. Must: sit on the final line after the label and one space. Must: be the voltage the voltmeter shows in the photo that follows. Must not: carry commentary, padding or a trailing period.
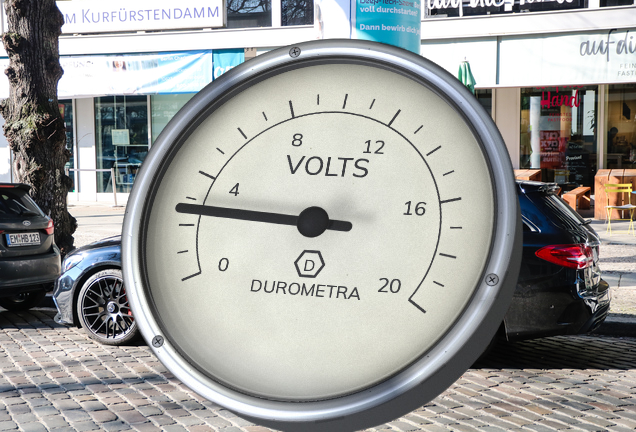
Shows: 2.5 V
